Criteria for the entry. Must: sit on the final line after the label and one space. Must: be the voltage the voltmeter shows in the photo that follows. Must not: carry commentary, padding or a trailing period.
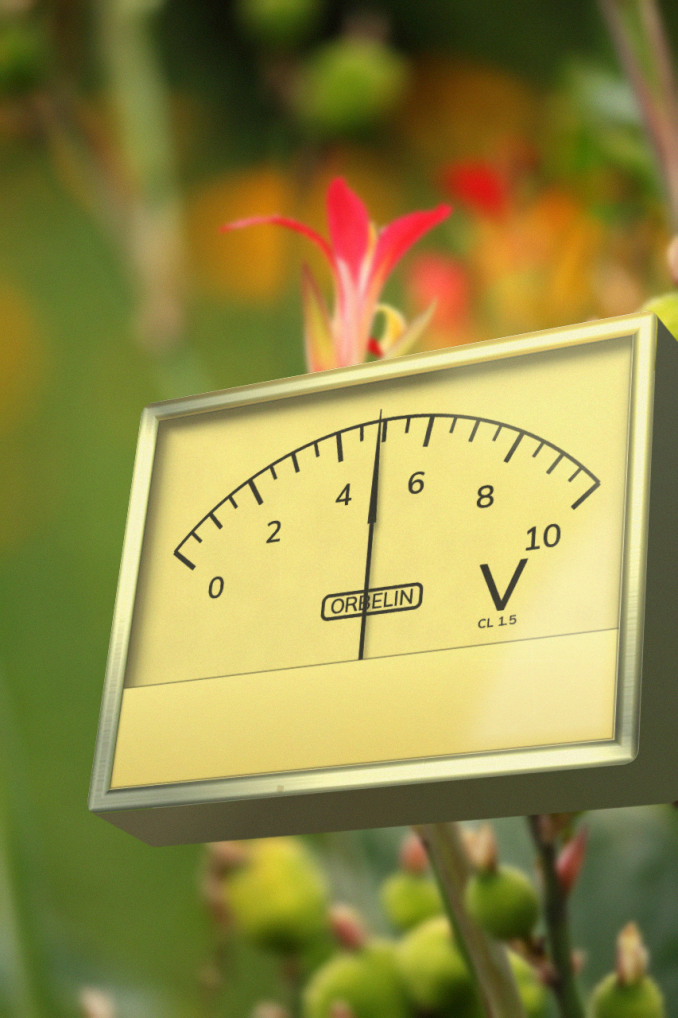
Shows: 5 V
